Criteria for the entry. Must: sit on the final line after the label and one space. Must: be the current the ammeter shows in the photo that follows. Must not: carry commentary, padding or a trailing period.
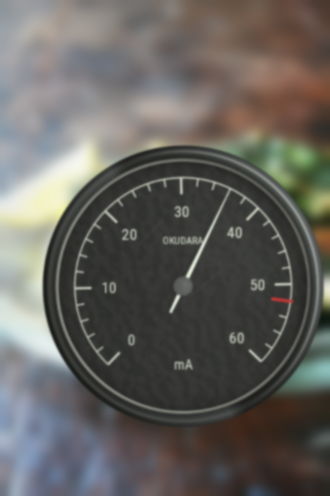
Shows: 36 mA
